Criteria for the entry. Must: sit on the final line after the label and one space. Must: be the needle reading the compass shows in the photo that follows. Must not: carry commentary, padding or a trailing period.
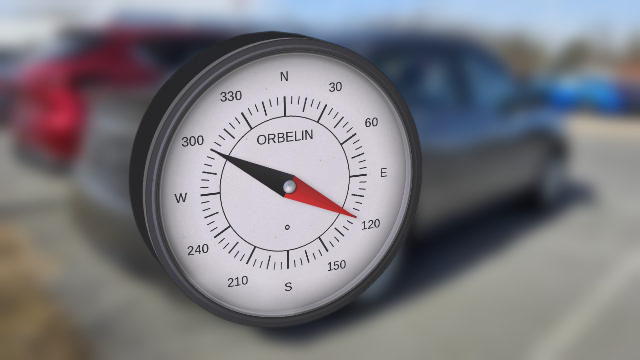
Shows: 120 °
